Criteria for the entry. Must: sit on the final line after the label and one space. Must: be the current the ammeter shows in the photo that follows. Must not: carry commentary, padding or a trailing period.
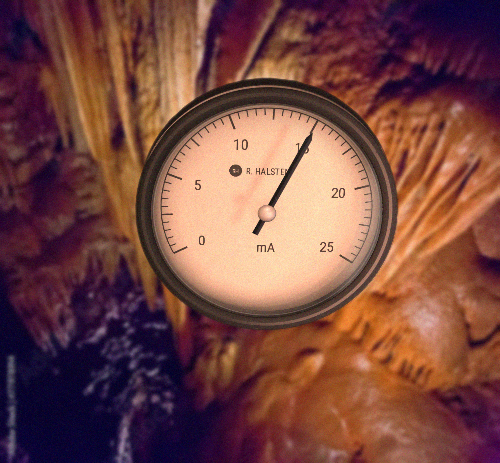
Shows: 15 mA
